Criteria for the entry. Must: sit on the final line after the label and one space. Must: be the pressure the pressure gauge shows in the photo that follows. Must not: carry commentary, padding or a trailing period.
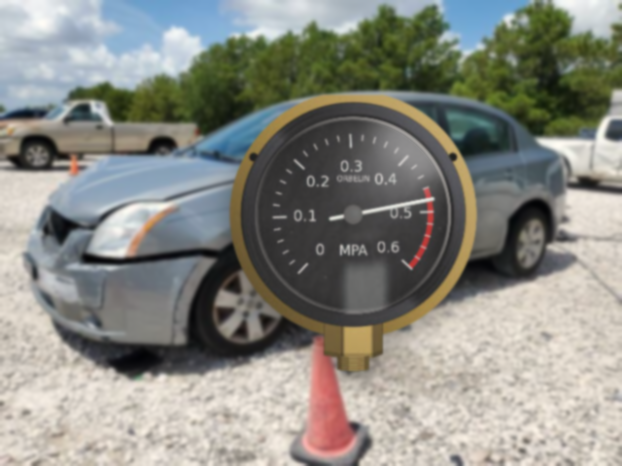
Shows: 0.48 MPa
